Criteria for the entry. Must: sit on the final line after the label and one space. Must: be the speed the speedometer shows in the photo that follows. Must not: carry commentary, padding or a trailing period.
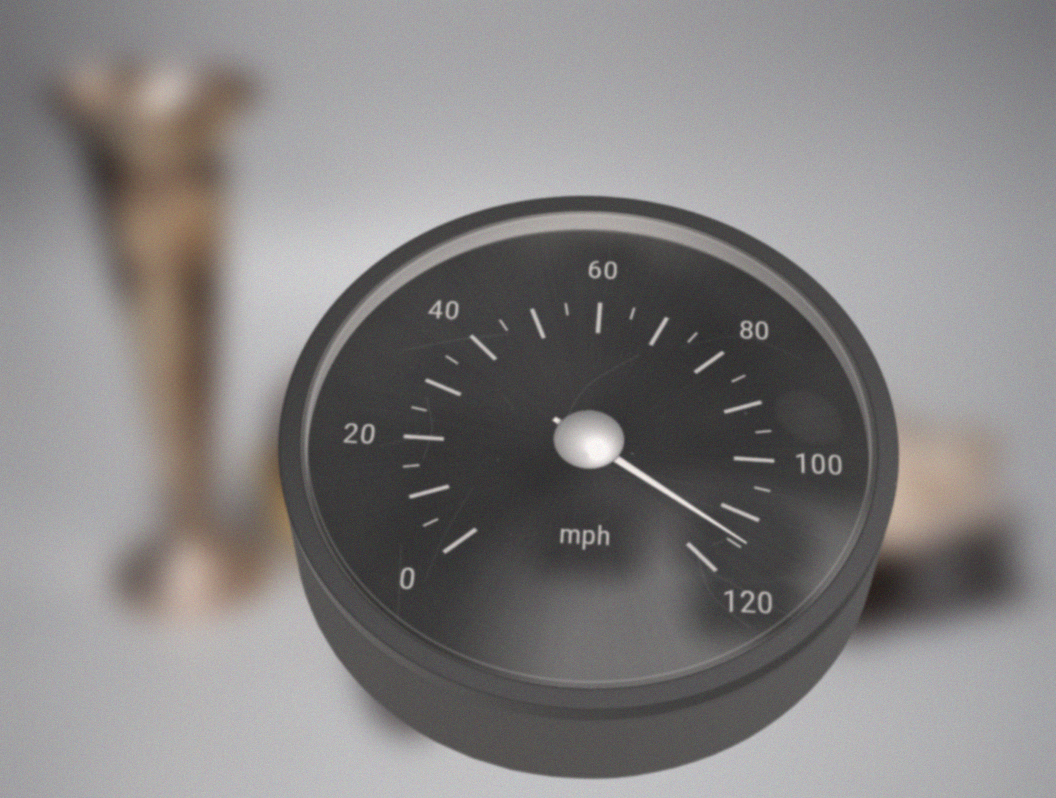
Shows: 115 mph
